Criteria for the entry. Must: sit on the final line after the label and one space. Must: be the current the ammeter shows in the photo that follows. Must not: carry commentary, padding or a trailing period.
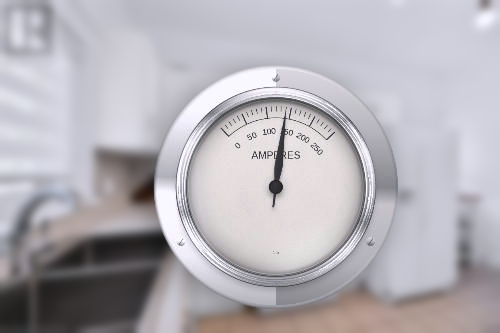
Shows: 140 A
